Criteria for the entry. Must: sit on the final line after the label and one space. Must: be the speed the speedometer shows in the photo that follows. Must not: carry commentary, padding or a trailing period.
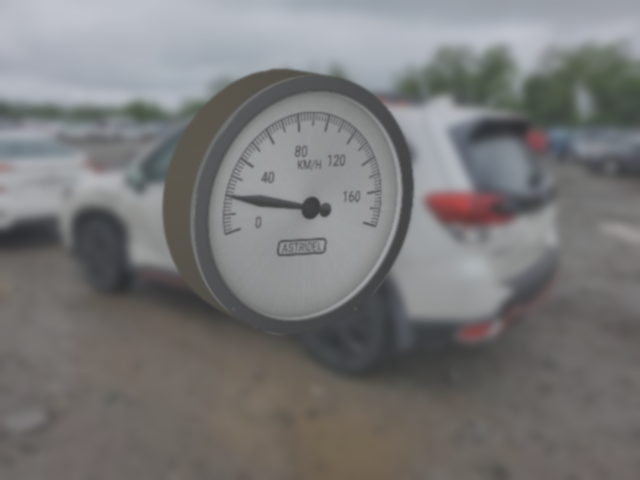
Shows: 20 km/h
